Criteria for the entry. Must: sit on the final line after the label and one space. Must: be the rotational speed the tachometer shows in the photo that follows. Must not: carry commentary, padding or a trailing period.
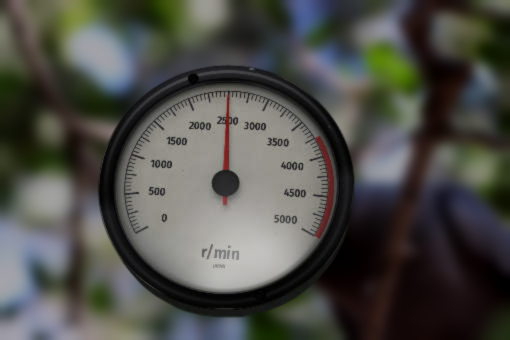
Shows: 2500 rpm
